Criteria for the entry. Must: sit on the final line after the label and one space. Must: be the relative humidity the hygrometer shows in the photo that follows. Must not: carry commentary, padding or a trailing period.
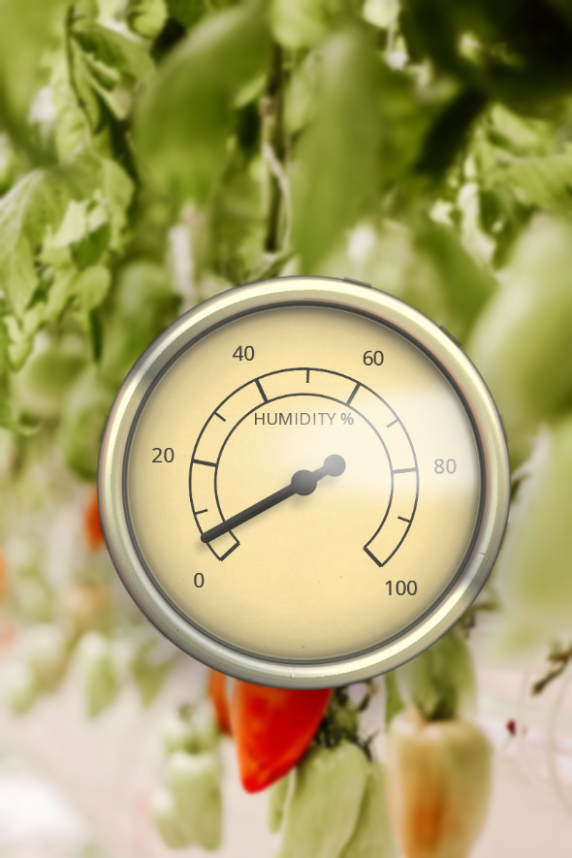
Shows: 5 %
